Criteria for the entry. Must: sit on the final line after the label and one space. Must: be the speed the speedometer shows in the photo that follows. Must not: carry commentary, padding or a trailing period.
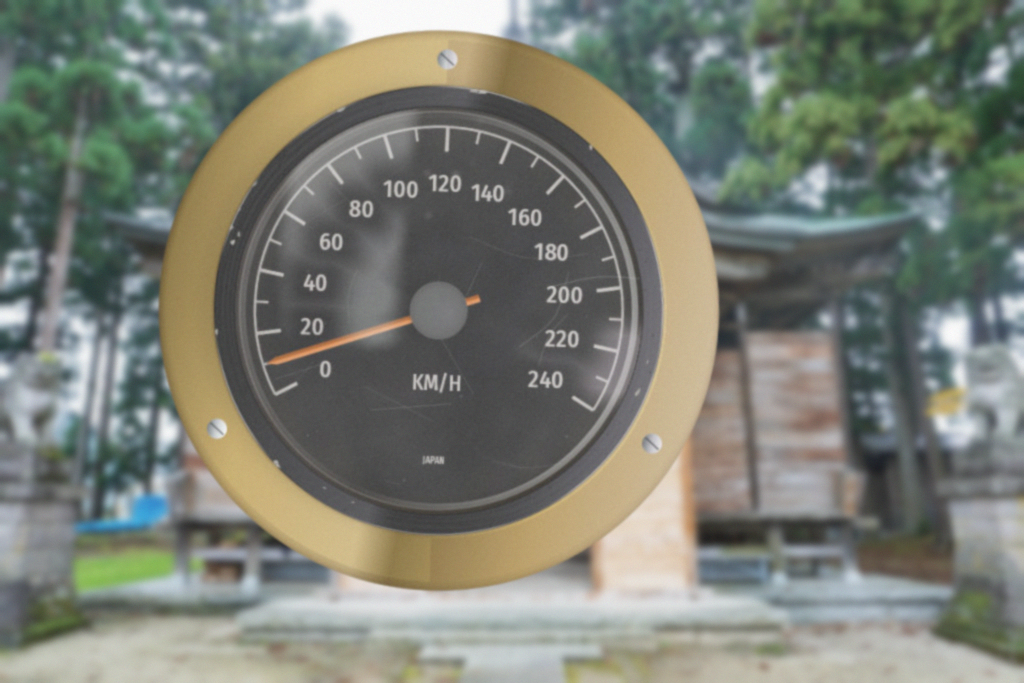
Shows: 10 km/h
